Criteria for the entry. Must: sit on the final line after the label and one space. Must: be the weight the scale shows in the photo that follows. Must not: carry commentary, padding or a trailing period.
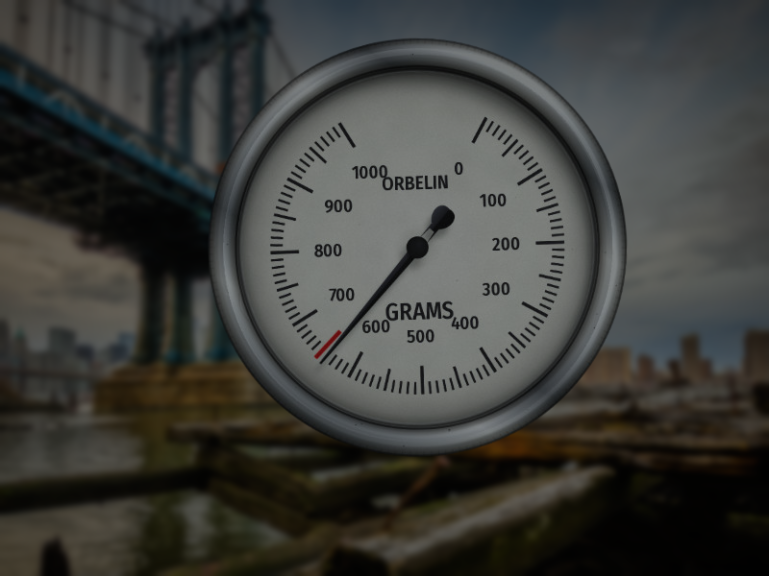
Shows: 640 g
